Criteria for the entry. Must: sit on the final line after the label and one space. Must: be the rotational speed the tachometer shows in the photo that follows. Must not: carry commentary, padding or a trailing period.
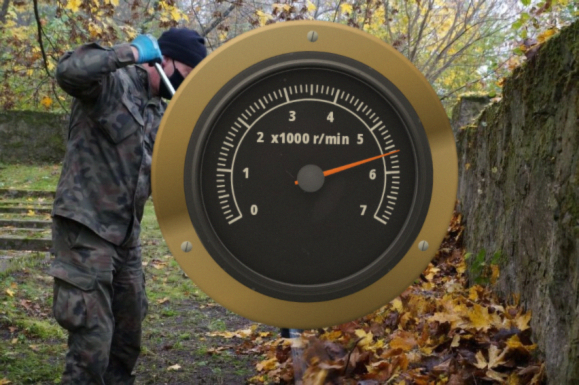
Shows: 5600 rpm
